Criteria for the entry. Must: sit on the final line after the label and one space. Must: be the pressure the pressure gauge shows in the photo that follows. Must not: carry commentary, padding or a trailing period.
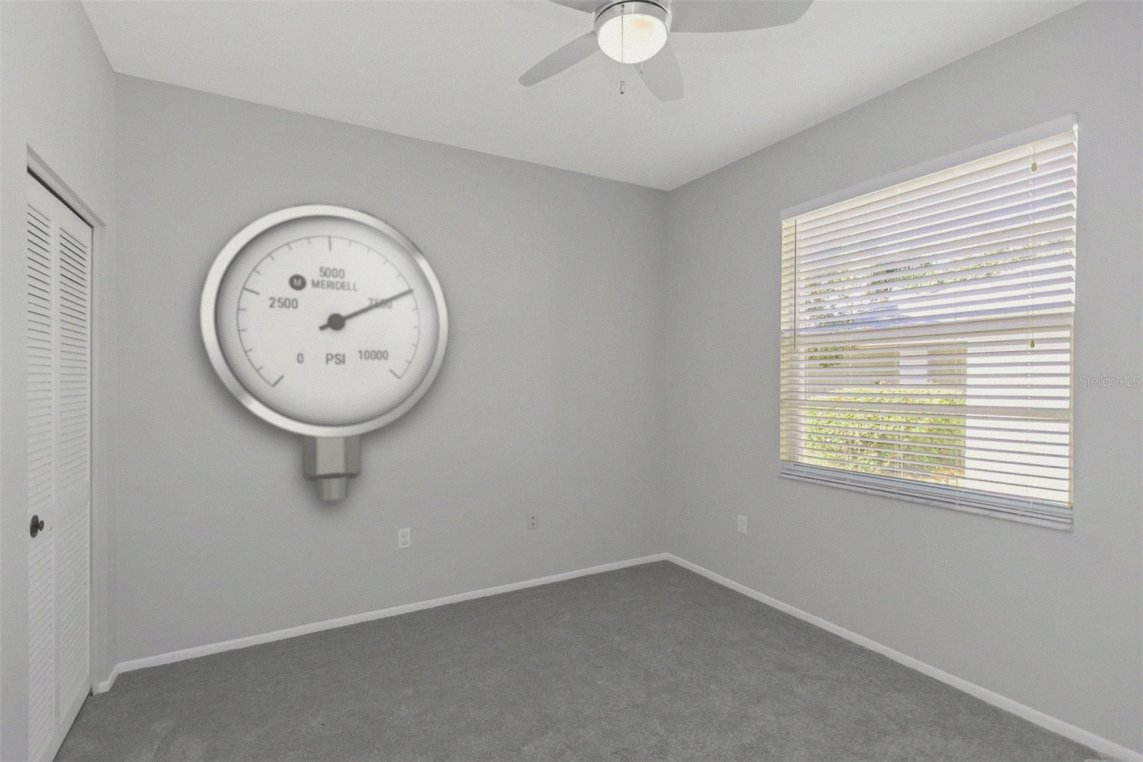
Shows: 7500 psi
